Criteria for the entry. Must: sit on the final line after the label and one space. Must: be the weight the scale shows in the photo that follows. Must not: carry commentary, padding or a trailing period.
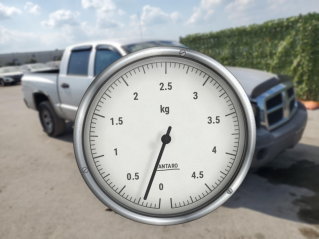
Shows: 0.2 kg
